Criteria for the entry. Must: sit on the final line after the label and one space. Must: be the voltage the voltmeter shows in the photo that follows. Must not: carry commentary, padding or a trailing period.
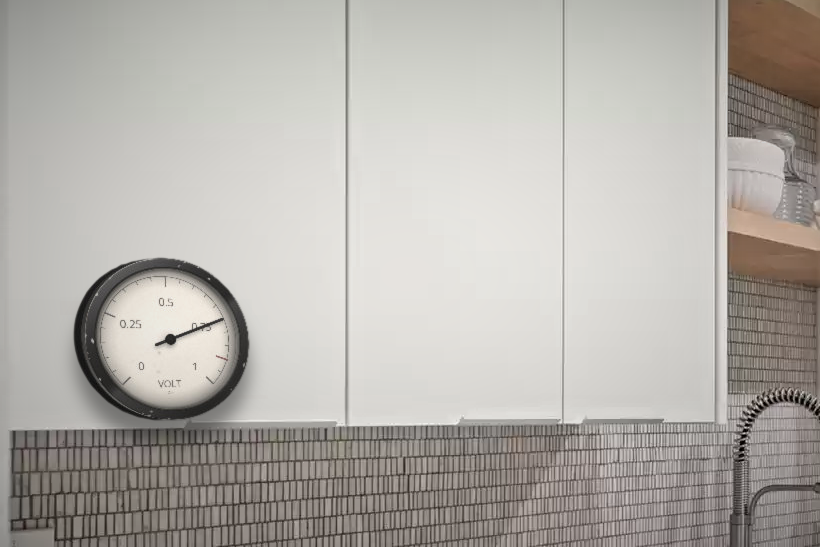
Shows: 0.75 V
